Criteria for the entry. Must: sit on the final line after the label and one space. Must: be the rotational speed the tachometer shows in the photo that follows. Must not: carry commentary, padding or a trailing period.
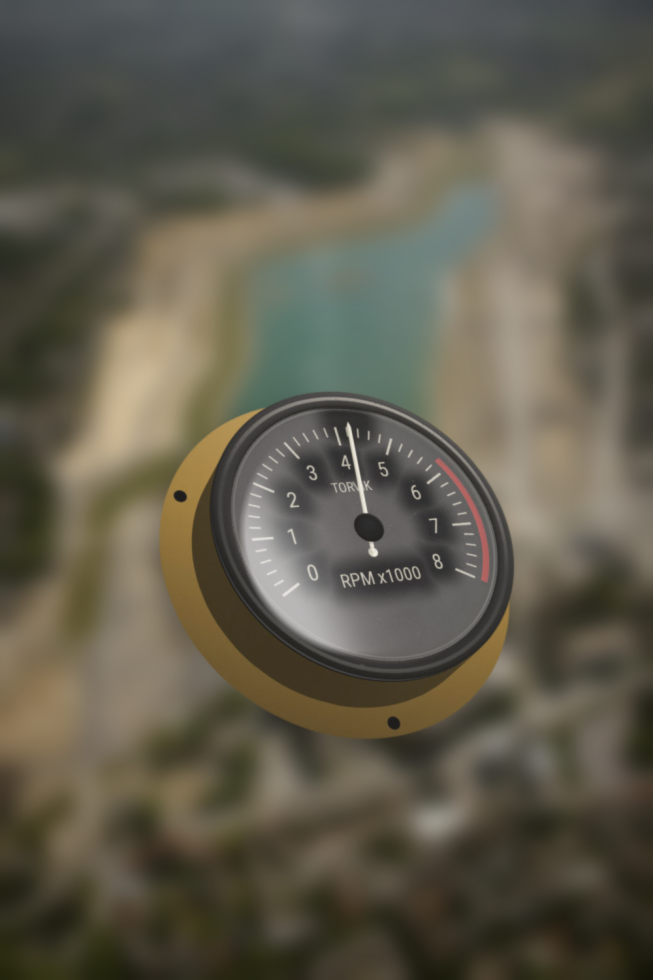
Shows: 4200 rpm
